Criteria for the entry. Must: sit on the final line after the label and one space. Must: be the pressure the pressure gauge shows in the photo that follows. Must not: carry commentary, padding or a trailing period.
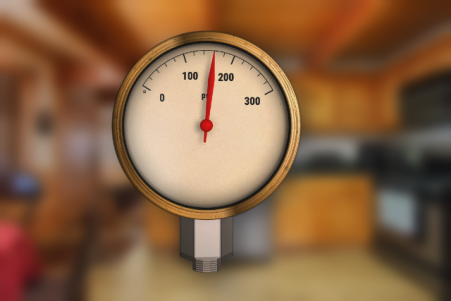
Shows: 160 psi
